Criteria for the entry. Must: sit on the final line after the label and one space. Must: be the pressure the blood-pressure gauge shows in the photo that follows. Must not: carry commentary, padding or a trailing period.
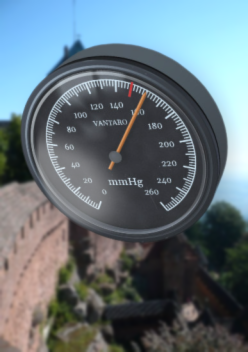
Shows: 160 mmHg
